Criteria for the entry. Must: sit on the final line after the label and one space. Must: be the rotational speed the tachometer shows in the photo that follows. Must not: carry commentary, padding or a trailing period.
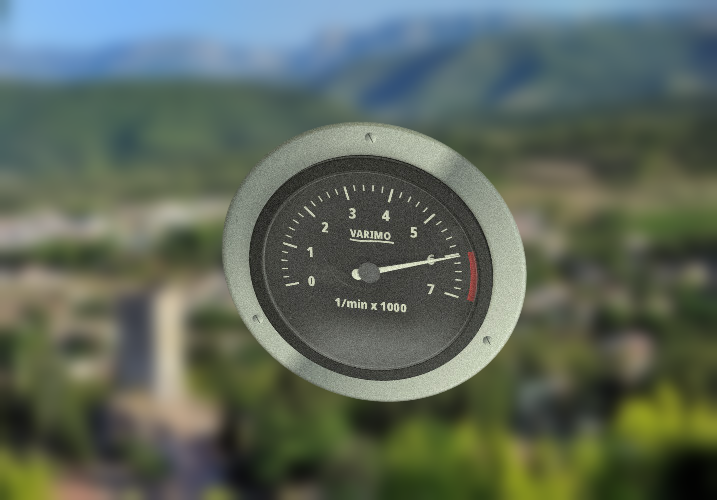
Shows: 6000 rpm
